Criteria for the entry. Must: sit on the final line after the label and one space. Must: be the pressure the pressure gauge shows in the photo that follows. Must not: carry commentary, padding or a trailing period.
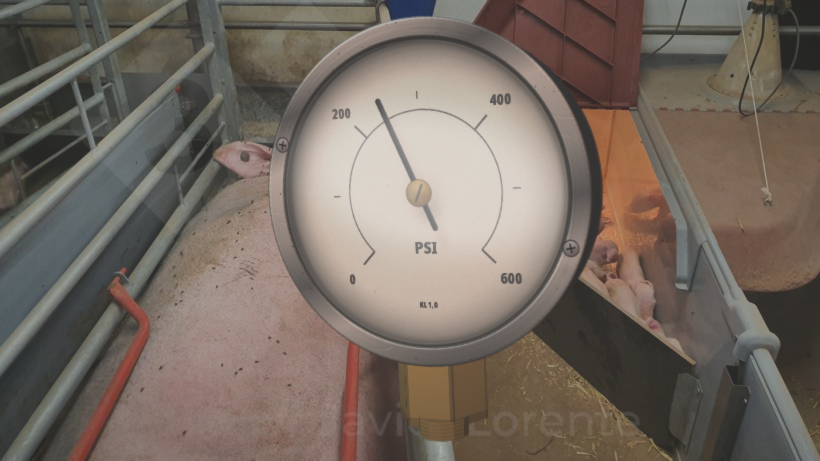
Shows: 250 psi
